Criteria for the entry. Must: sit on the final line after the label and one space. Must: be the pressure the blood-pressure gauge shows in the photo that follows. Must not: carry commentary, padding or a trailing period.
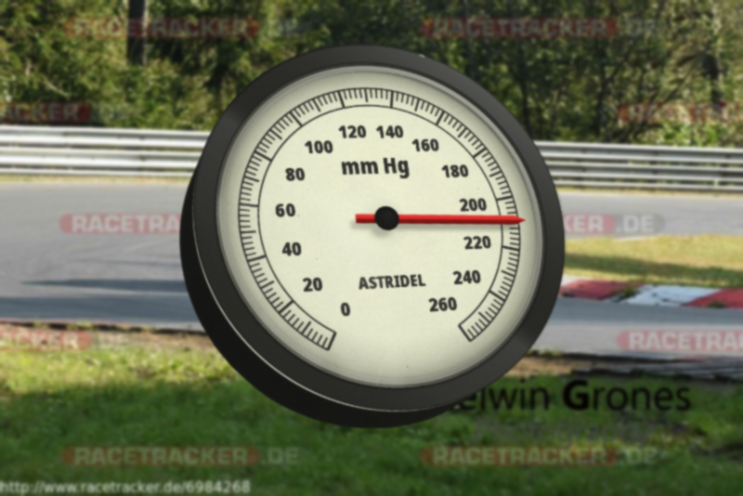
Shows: 210 mmHg
